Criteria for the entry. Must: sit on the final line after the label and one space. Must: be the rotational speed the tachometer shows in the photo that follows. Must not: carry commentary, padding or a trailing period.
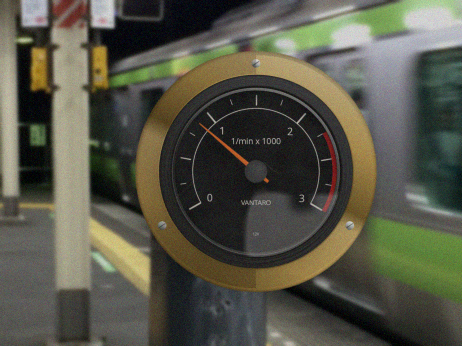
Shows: 875 rpm
